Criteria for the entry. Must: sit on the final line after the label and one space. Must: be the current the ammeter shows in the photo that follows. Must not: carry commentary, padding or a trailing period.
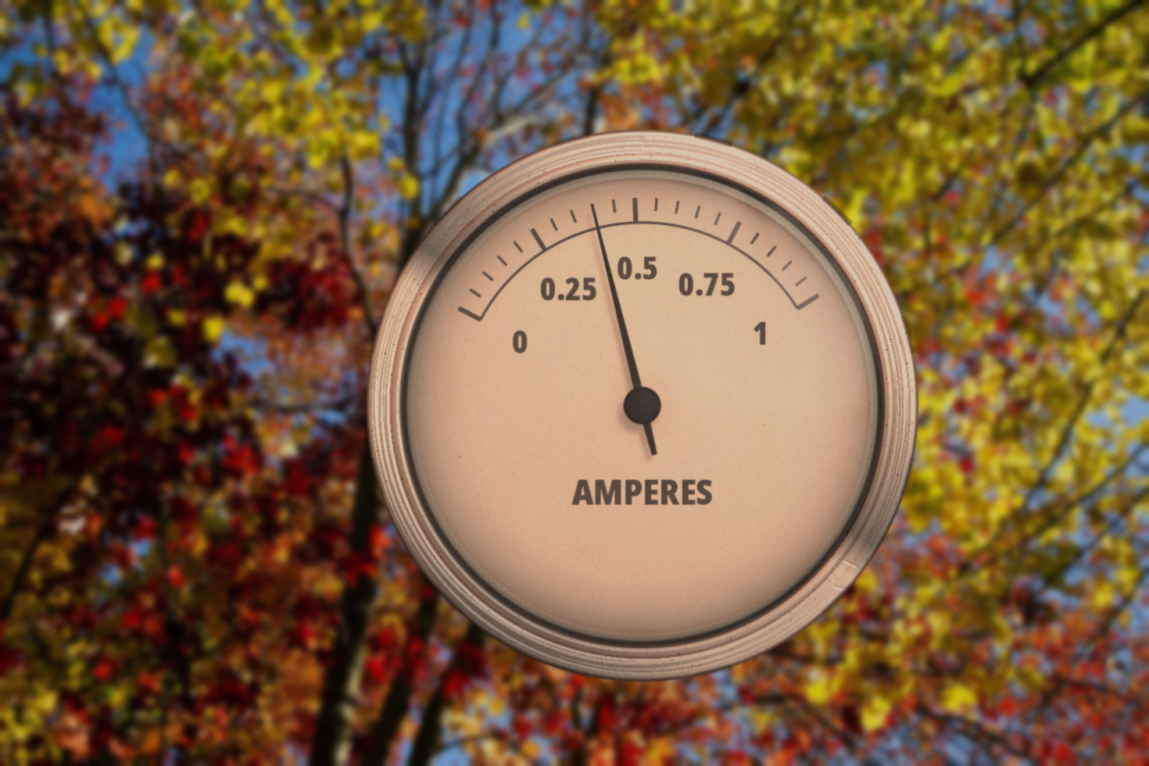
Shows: 0.4 A
